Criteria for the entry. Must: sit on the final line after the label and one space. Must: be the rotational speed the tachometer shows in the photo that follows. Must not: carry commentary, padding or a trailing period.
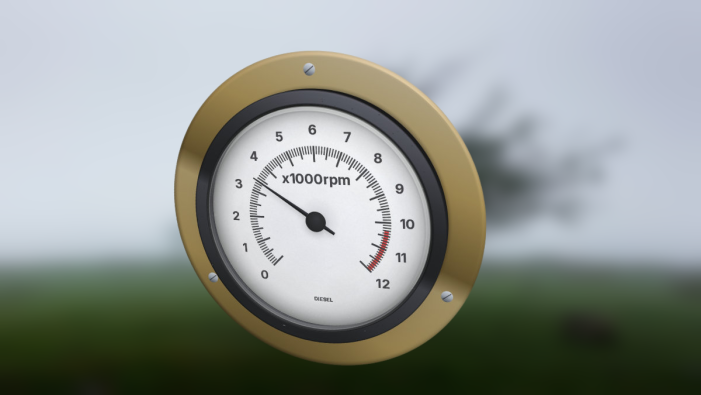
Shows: 3500 rpm
